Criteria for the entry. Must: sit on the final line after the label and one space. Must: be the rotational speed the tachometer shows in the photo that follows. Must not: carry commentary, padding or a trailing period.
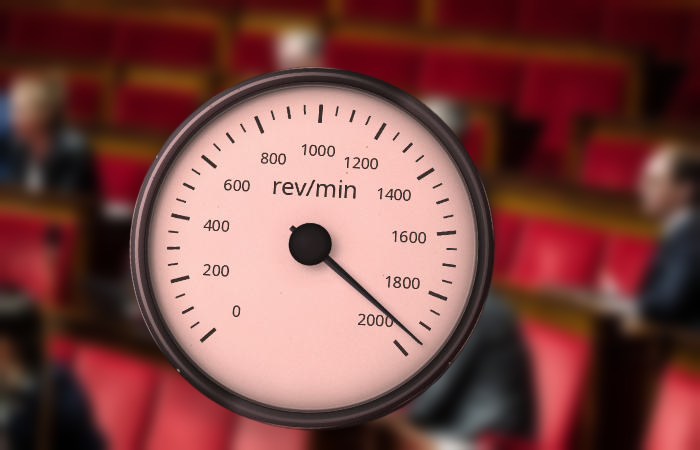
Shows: 1950 rpm
